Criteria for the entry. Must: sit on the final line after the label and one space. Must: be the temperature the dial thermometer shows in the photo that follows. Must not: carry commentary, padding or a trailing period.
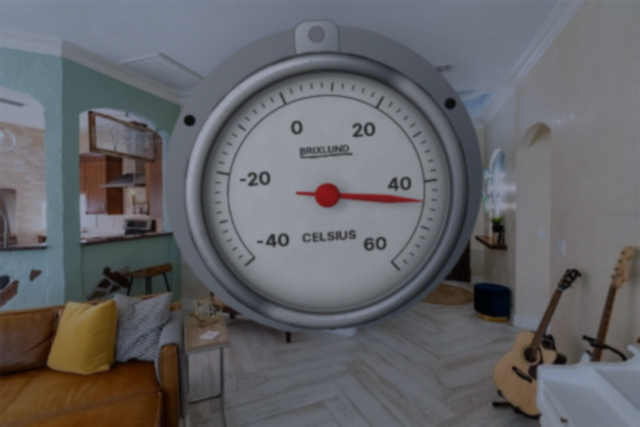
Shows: 44 °C
